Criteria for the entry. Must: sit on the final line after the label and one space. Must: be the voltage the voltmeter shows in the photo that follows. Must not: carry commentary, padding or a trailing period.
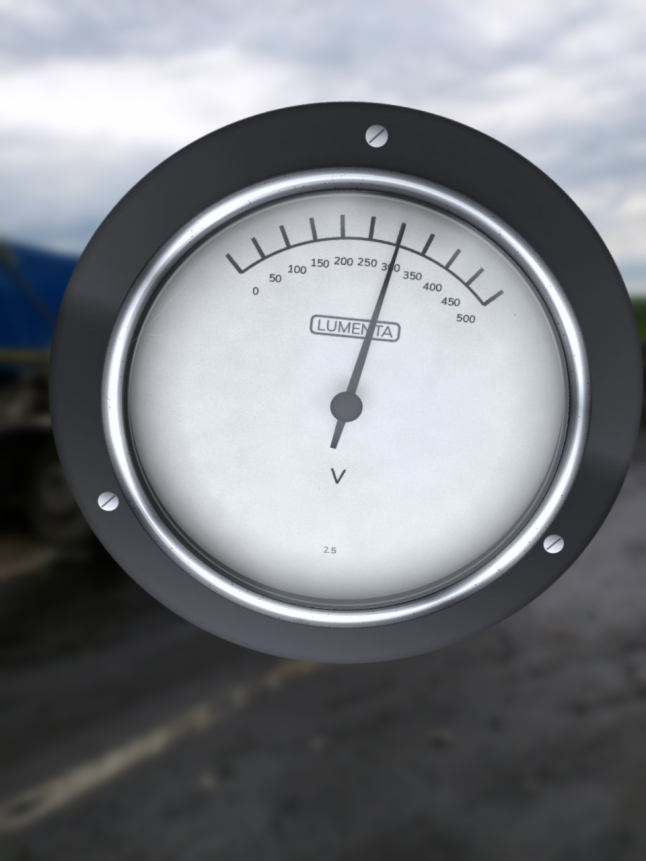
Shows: 300 V
